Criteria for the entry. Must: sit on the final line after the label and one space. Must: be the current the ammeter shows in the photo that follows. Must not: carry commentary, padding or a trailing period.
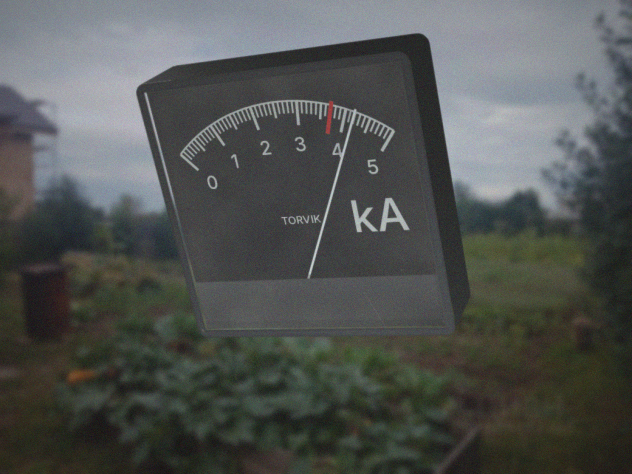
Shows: 4.2 kA
